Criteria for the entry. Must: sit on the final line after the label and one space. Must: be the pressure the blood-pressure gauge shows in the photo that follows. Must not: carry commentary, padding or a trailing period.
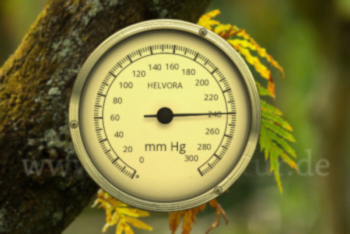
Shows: 240 mmHg
